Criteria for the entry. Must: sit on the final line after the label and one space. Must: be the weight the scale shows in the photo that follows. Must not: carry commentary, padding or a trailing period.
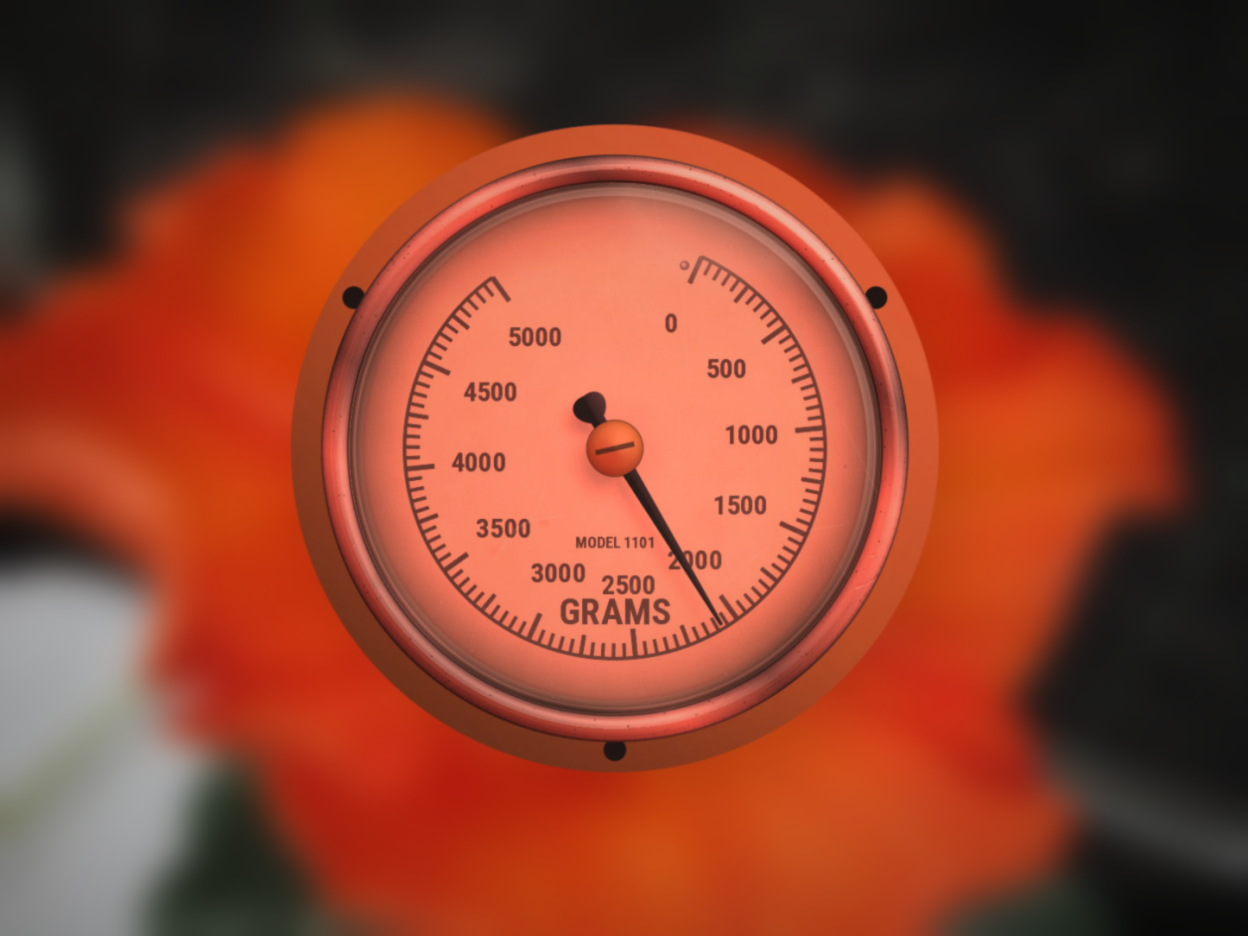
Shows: 2075 g
